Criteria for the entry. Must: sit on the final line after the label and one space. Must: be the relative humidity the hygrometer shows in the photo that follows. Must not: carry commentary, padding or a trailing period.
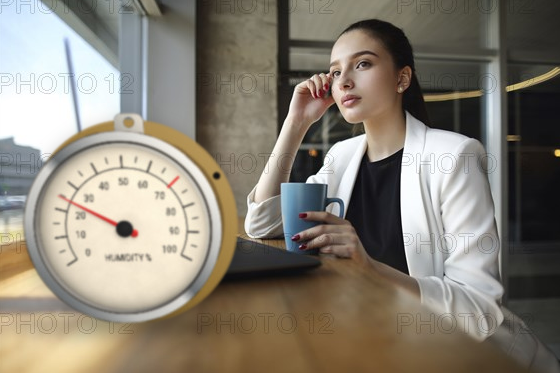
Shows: 25 %
